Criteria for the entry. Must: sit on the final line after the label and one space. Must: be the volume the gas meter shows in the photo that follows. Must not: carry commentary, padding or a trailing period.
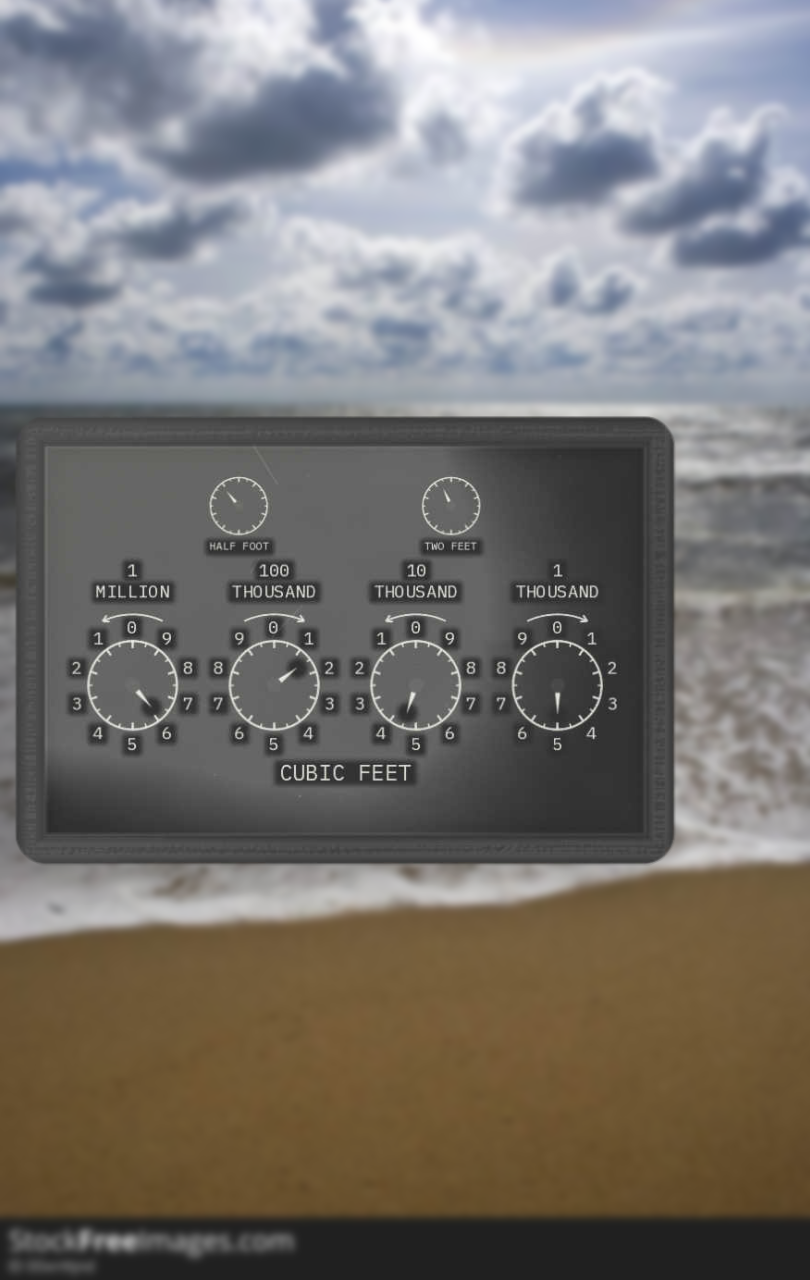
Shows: 614500 ft³
